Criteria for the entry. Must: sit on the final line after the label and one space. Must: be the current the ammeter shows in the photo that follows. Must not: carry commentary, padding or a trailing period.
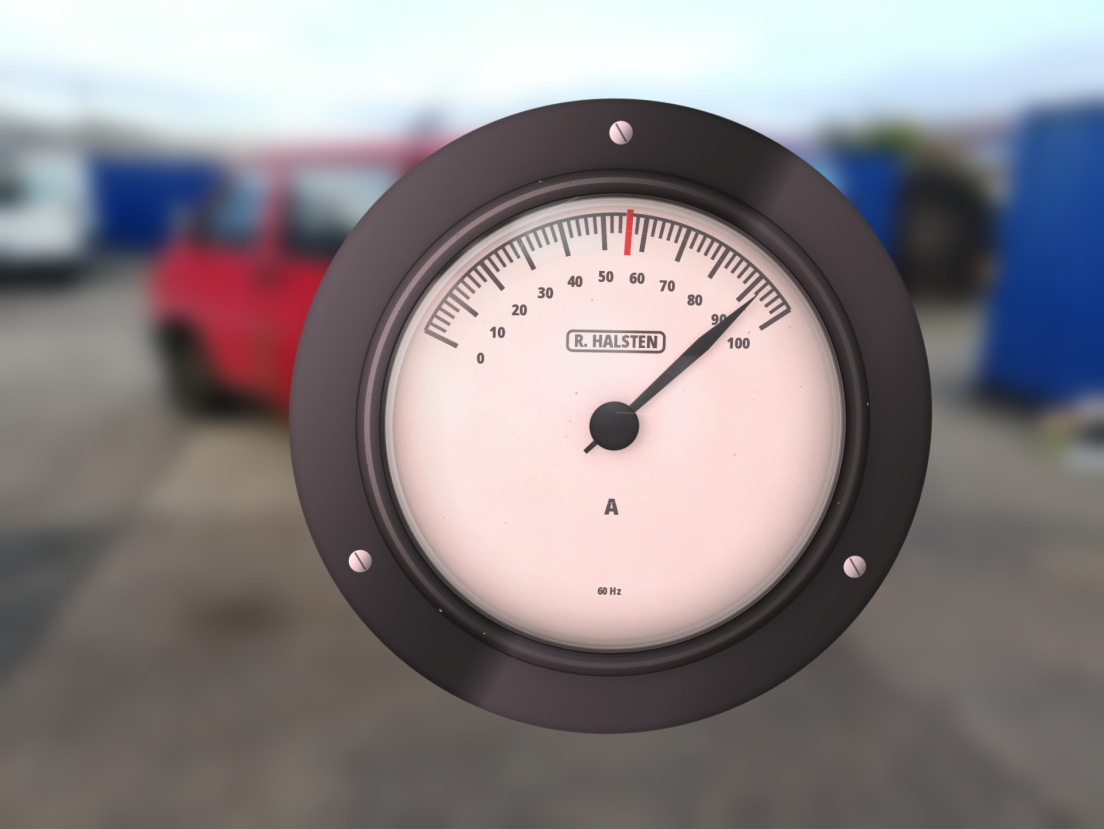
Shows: 92 A
